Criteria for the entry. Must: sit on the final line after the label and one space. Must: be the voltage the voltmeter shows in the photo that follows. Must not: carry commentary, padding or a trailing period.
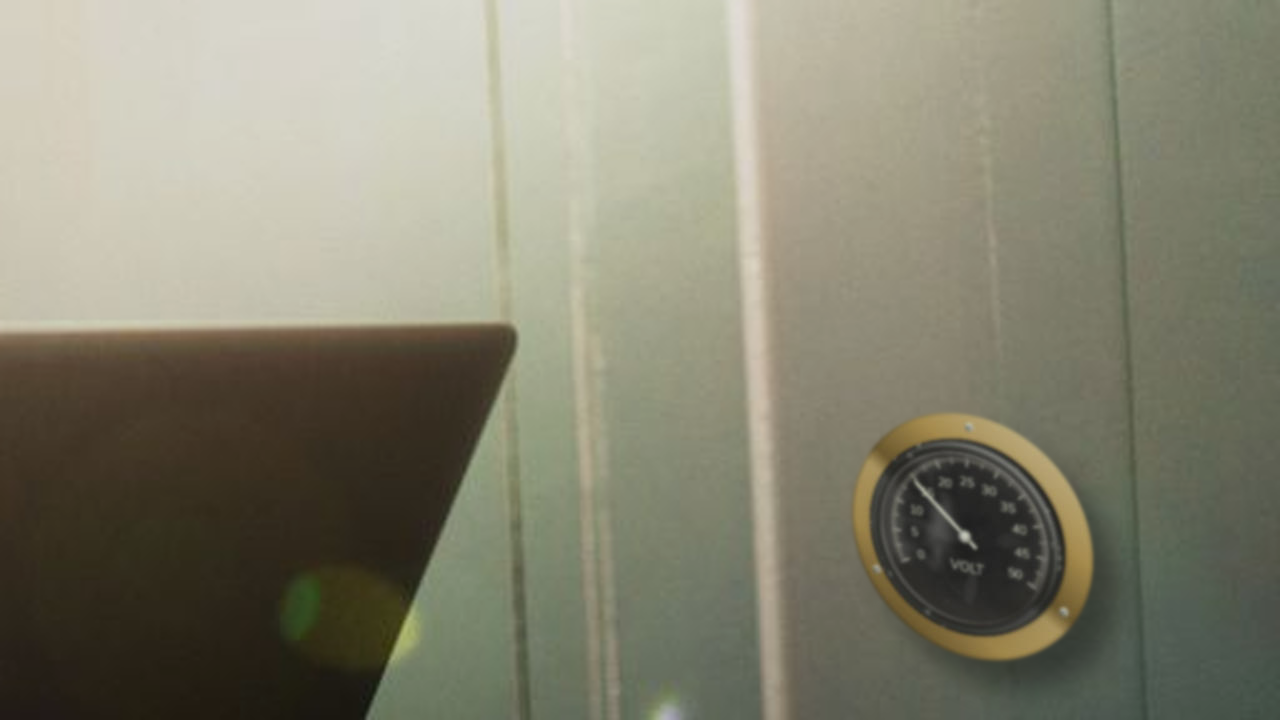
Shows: 15 V
